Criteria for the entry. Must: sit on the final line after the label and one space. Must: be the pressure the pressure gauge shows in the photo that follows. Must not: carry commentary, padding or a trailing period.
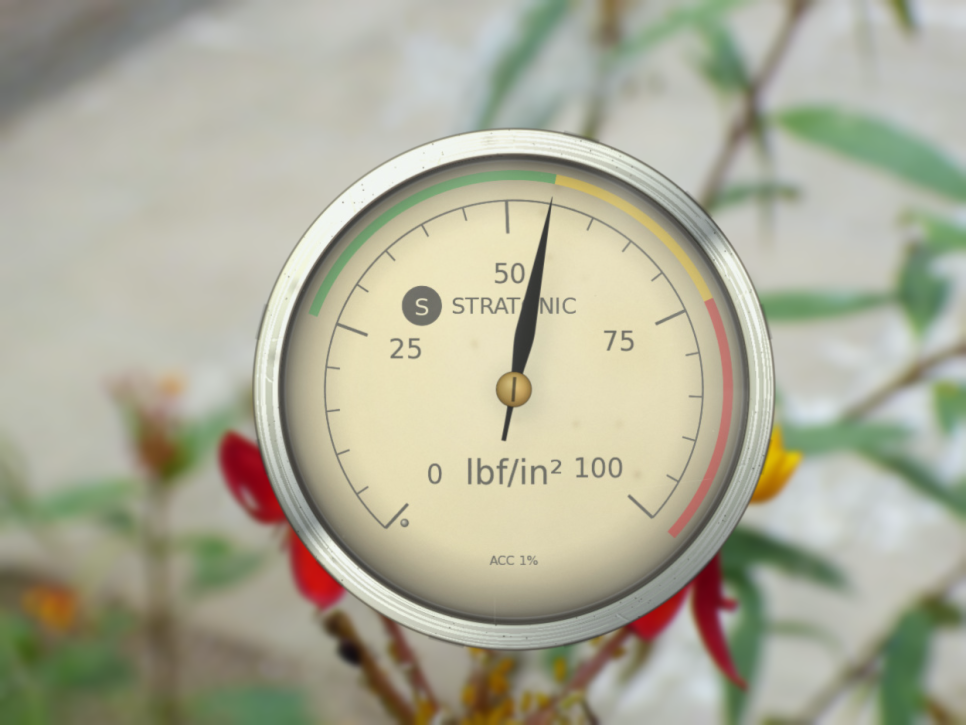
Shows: 55 psi
